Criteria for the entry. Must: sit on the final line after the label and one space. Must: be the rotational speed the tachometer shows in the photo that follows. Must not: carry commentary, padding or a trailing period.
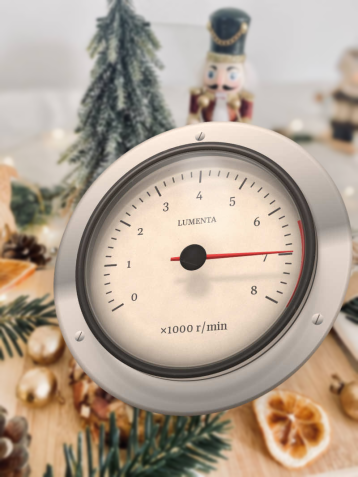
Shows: 7000 rpm
